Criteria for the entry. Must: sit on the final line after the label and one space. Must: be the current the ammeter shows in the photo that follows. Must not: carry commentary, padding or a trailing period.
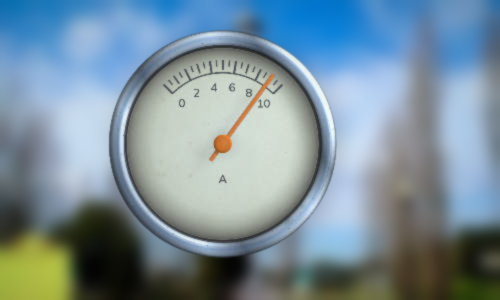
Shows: 9 A
